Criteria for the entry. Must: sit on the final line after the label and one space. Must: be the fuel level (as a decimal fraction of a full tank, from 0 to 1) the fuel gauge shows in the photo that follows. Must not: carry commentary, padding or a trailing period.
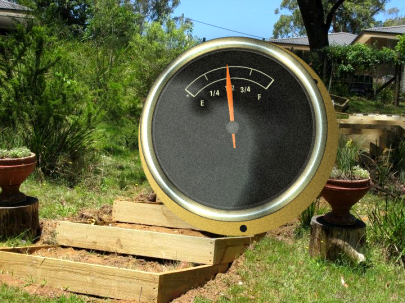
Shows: 0.5
